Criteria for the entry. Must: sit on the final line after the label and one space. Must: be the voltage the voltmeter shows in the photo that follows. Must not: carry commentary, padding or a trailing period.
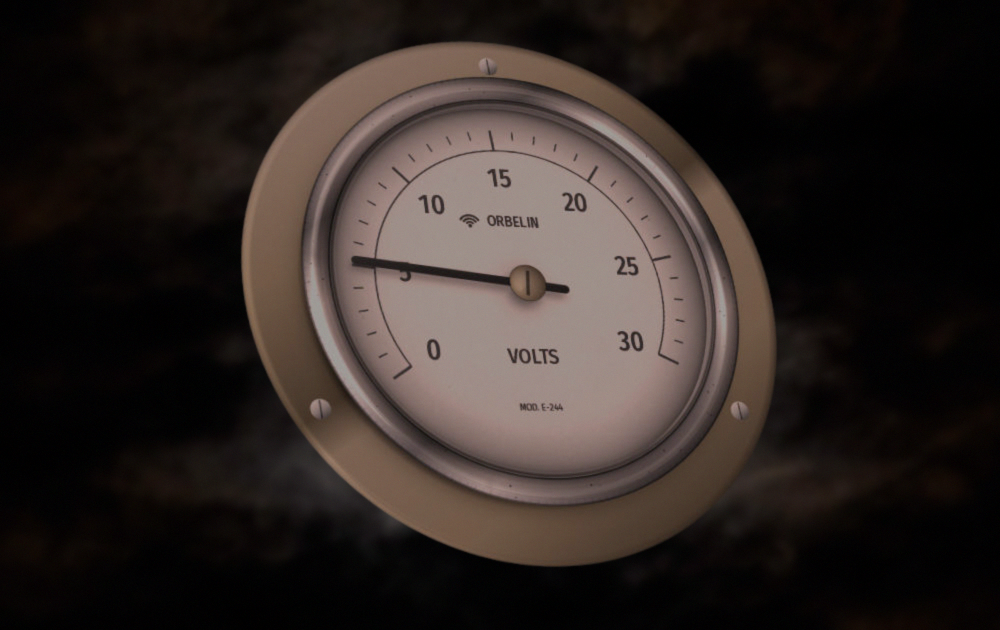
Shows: 5 V
